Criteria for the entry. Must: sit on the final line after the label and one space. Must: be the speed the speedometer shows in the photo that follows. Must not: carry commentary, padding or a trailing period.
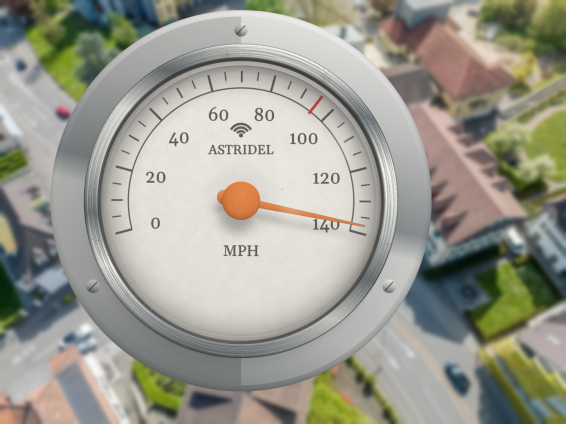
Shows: 137.5 mph
